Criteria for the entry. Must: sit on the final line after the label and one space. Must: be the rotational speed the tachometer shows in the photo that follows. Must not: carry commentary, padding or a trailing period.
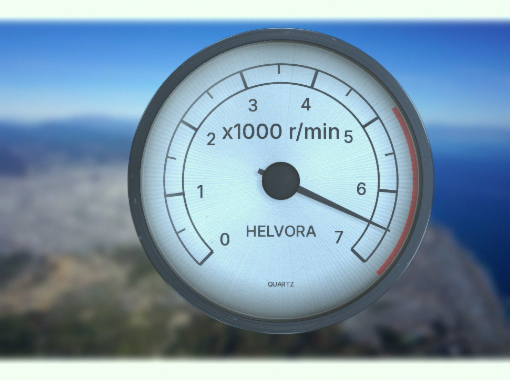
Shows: 6500 rpm
